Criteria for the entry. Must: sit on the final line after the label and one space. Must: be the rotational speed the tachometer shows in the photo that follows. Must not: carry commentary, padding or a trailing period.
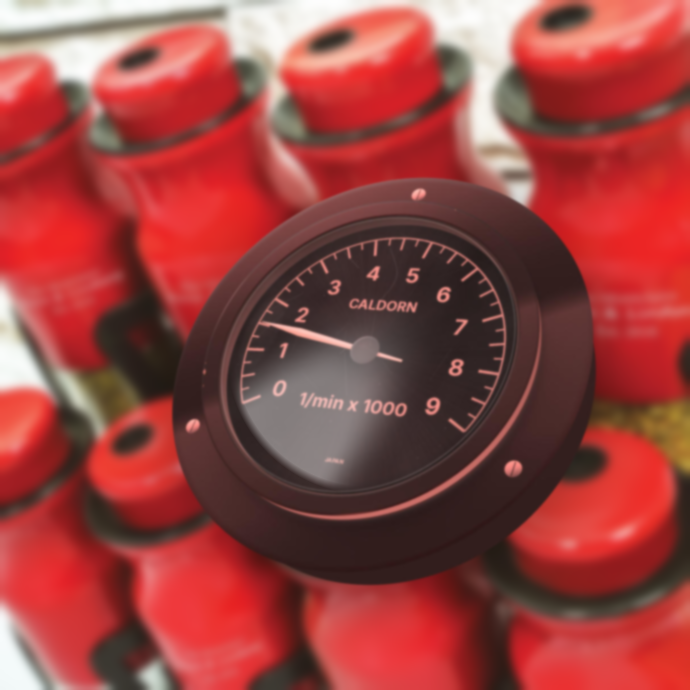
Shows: 1500 rpm
